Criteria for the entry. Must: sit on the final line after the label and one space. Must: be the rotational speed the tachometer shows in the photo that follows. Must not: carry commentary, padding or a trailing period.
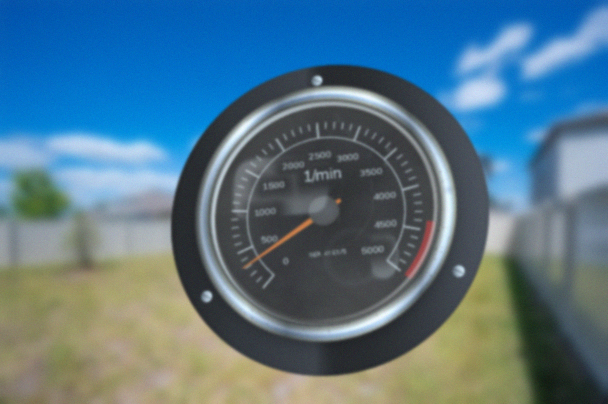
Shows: 300 rpm
